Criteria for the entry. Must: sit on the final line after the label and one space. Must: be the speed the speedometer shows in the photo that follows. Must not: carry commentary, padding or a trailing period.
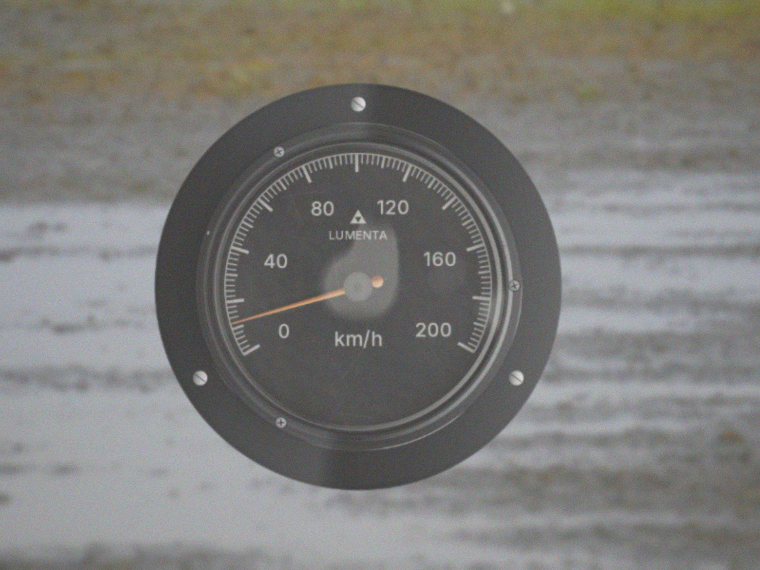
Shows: 12 km/h
